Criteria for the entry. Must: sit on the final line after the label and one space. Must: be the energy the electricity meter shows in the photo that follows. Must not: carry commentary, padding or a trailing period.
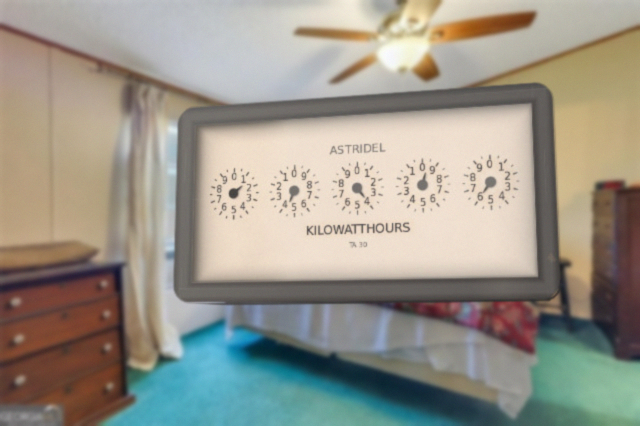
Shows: 14396 kWh
